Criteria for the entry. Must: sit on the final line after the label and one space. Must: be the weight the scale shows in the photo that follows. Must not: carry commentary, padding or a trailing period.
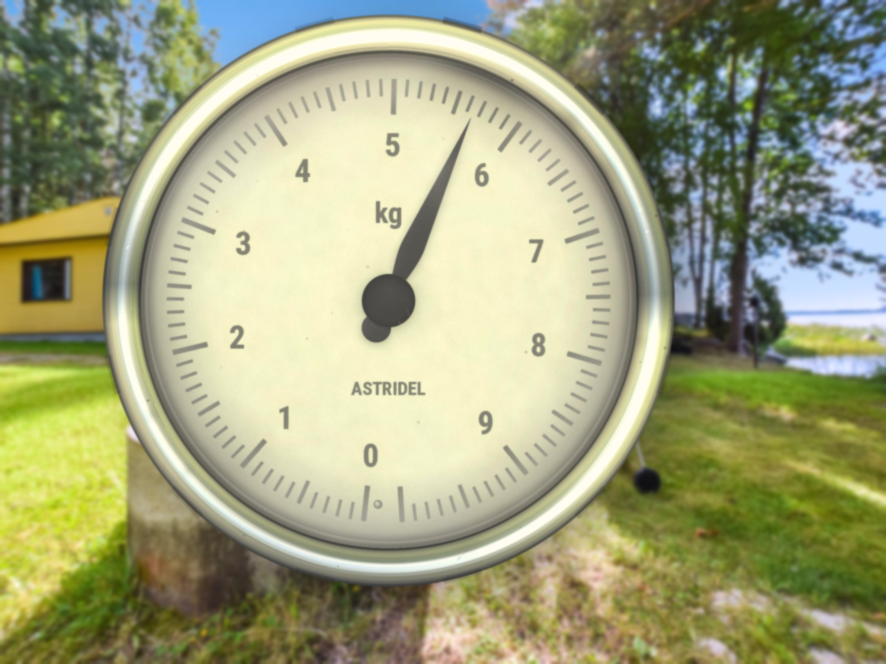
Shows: 5.65 kg
